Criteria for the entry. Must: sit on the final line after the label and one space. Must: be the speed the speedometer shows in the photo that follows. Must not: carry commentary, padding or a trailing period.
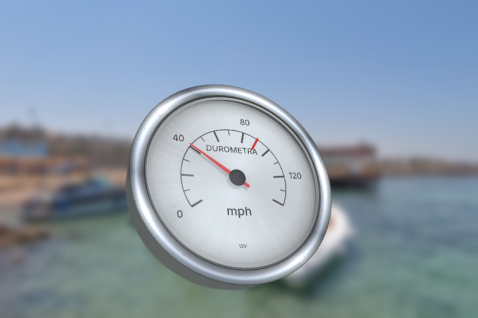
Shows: 40 mph
